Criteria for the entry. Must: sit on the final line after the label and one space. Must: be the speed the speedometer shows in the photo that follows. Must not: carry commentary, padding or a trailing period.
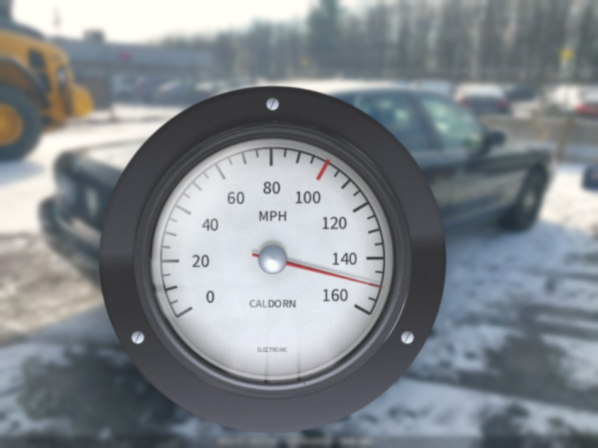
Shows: 150 mph
